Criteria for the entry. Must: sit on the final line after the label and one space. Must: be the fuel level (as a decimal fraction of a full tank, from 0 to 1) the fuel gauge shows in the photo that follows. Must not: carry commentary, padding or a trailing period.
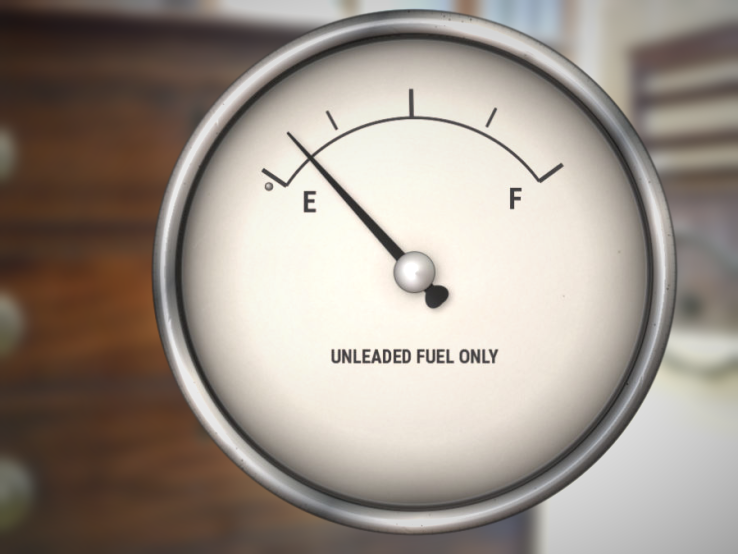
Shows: 0.125
